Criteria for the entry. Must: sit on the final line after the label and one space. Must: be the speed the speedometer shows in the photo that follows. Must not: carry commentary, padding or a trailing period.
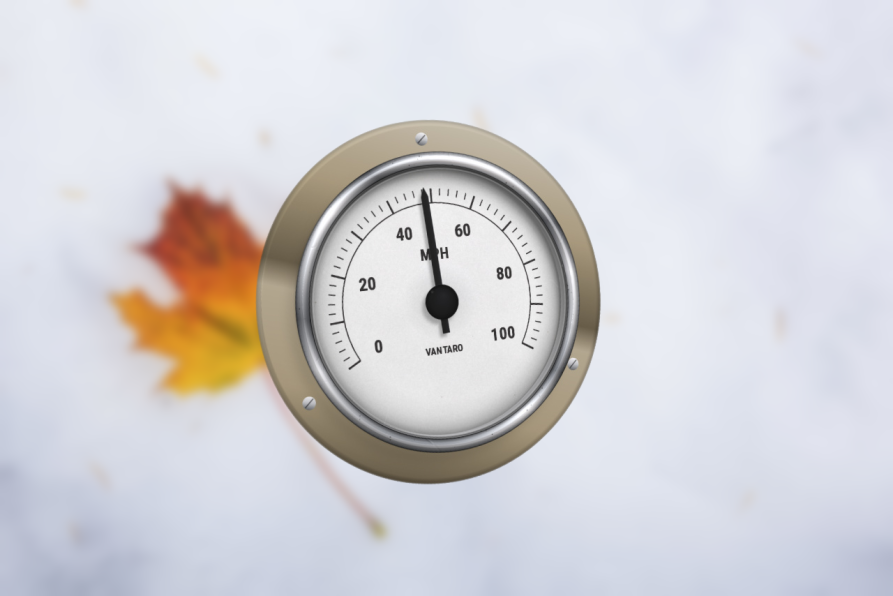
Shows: 48 mph
